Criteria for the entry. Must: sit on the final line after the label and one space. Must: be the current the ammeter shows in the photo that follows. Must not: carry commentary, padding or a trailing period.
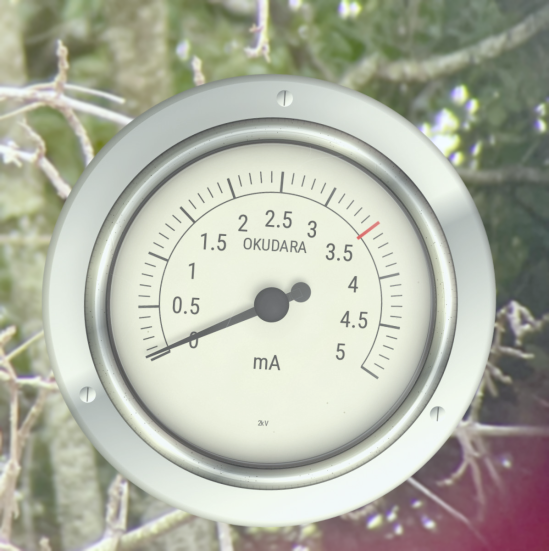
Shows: 0.05 mA
